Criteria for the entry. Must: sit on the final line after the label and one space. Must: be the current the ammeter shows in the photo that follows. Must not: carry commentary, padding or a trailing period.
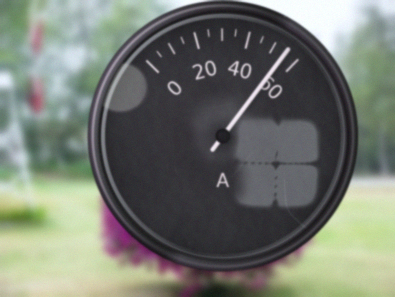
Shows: 55 A
